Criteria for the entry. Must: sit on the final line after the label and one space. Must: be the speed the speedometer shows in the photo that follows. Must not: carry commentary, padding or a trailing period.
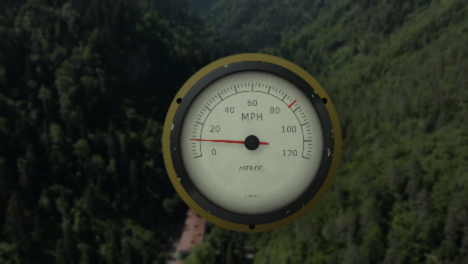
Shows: 10 mph
